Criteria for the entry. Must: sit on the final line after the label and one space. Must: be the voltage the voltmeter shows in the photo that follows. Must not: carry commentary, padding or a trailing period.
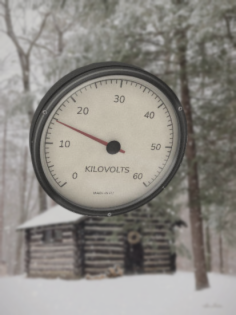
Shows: 15 kV
